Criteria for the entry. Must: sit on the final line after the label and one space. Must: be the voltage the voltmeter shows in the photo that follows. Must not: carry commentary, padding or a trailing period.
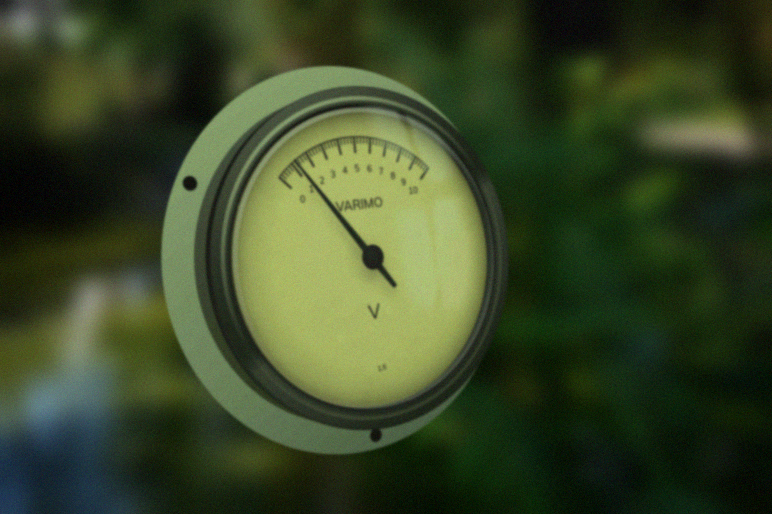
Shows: 1 V
